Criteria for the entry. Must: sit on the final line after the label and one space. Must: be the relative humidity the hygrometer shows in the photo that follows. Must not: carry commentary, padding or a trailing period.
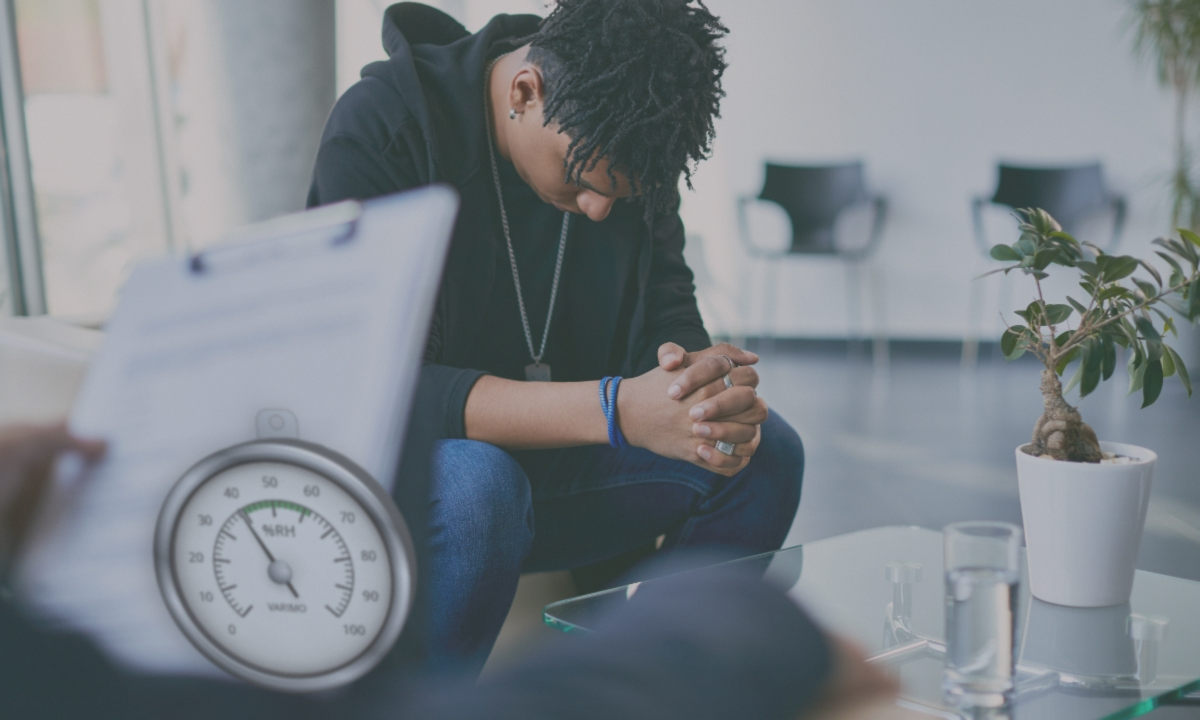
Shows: 40 %
